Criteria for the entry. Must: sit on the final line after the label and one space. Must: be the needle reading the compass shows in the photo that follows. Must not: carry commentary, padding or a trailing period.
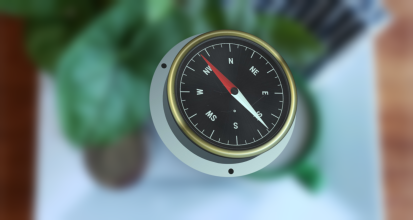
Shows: 320 °
